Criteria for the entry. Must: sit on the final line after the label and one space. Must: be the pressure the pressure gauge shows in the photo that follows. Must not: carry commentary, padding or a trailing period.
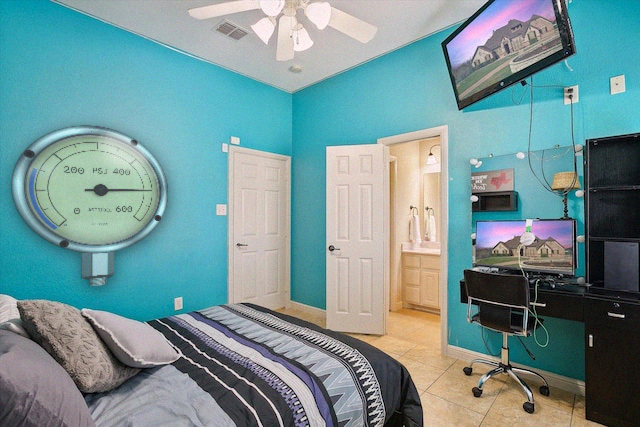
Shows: 500 psi
